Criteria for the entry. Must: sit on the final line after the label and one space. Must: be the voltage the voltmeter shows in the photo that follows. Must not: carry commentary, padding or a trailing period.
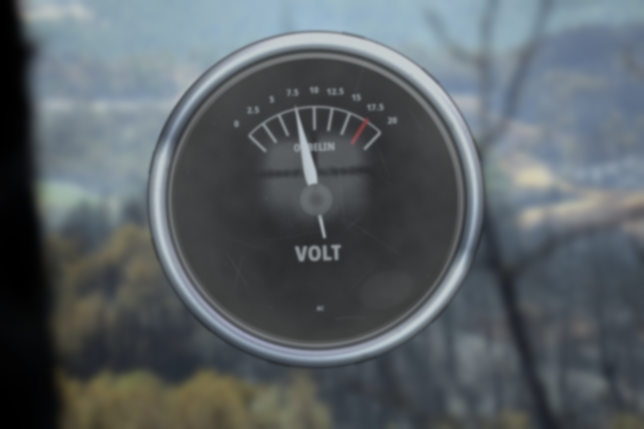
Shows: 7.5 V
